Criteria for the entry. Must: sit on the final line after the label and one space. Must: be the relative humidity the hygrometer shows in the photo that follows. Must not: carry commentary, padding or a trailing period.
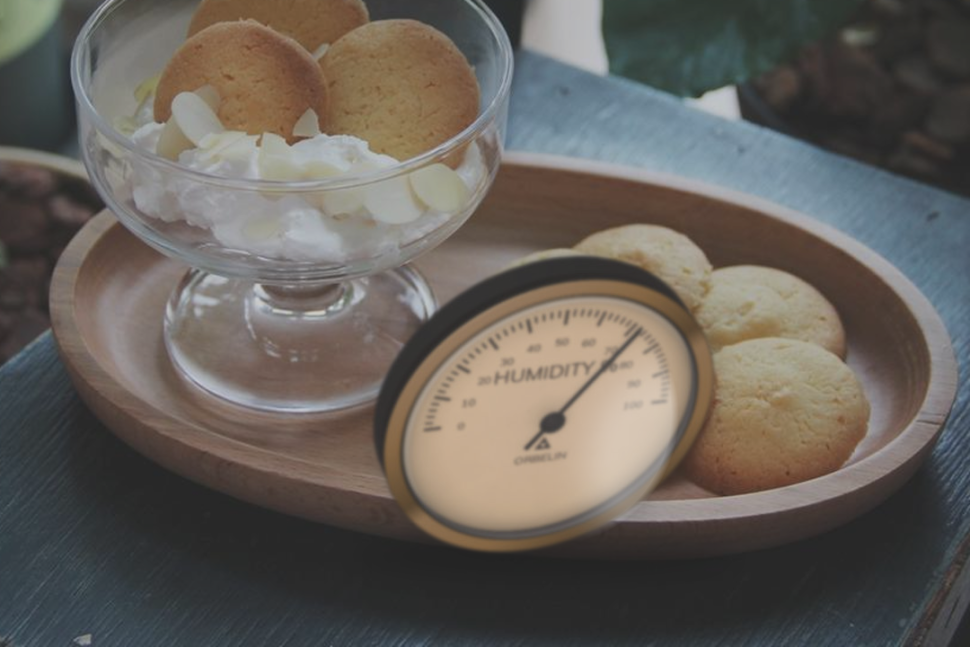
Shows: 70 %
